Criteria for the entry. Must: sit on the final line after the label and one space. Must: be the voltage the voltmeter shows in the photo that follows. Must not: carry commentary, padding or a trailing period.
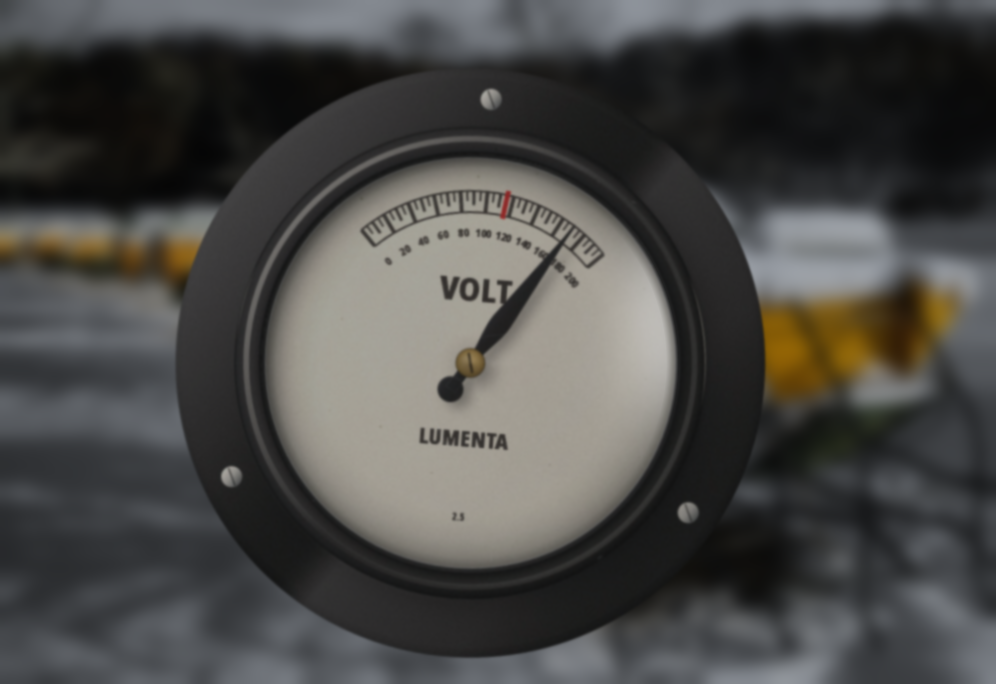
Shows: 170 V
